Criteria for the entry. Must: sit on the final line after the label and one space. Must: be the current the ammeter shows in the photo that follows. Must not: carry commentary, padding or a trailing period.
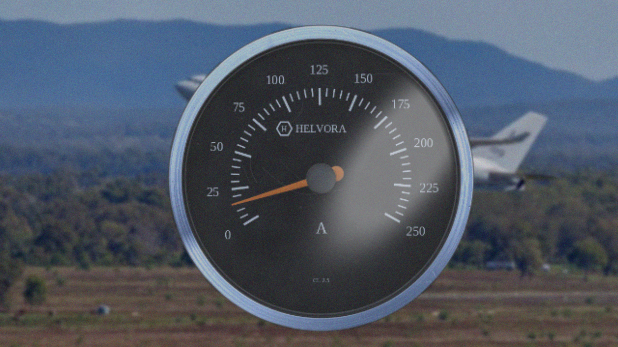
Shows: 15 A
